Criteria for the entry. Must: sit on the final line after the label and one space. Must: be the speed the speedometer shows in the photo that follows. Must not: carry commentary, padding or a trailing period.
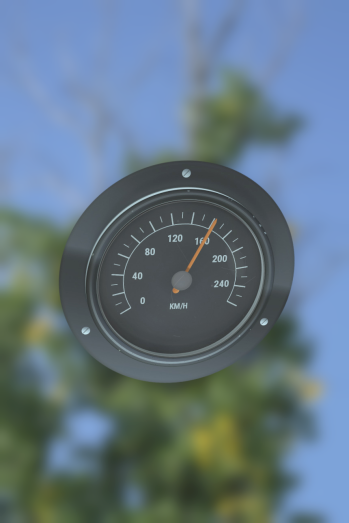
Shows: 160 km/h
